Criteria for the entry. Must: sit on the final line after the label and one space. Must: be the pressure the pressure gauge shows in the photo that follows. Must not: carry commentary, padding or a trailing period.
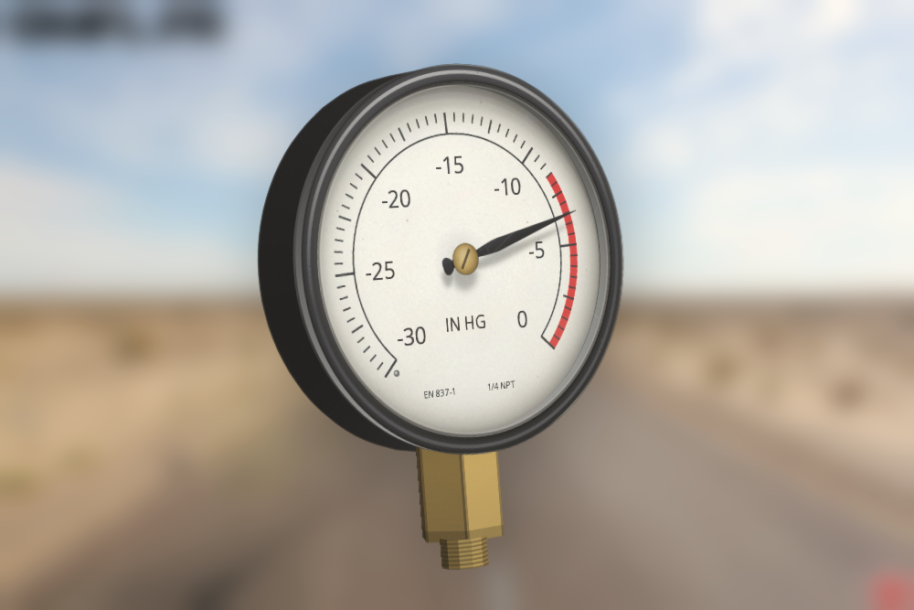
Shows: -6.5 inHg
